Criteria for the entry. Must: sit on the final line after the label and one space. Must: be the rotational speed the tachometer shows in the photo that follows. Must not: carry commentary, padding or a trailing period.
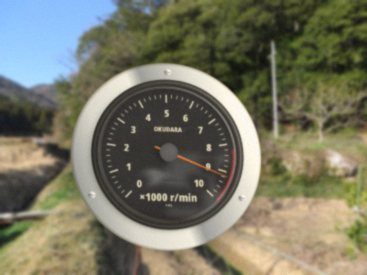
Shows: 9200 rpm
